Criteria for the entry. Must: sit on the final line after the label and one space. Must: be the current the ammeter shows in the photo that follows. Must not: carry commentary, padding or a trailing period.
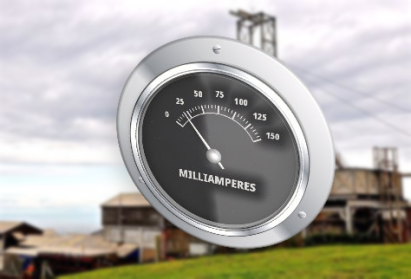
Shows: 25 mA
